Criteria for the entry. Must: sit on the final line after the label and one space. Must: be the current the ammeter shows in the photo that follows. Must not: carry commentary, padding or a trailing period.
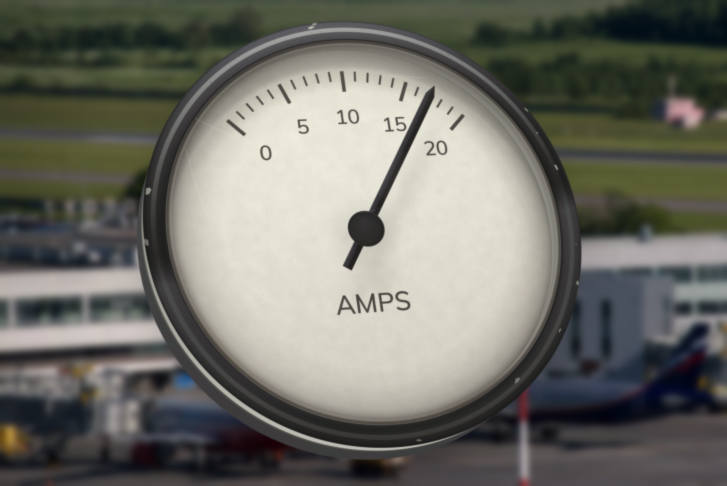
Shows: 17 A
